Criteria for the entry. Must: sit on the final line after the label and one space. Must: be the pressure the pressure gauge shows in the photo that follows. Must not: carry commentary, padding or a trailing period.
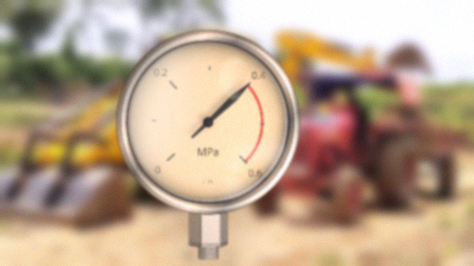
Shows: 0.4 MPa
